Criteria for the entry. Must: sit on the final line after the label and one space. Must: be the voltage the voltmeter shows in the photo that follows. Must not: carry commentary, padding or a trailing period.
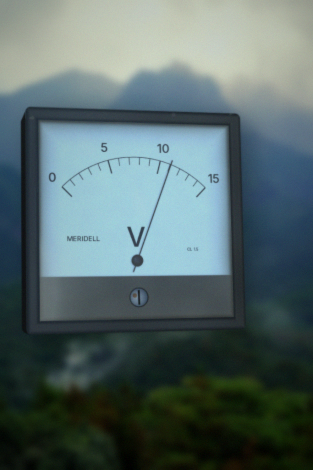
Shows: 11 V
